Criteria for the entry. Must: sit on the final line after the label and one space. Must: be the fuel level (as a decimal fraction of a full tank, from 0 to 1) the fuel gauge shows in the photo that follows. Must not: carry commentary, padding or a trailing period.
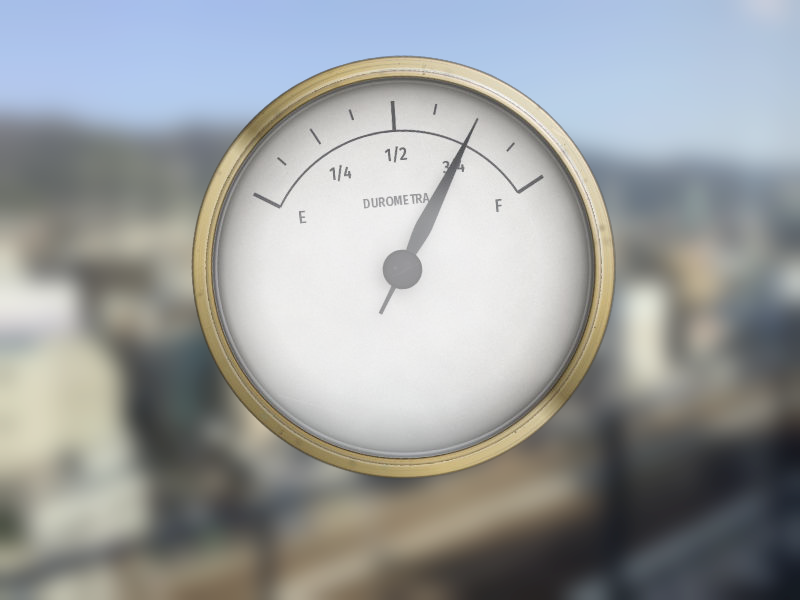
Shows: 0.75
